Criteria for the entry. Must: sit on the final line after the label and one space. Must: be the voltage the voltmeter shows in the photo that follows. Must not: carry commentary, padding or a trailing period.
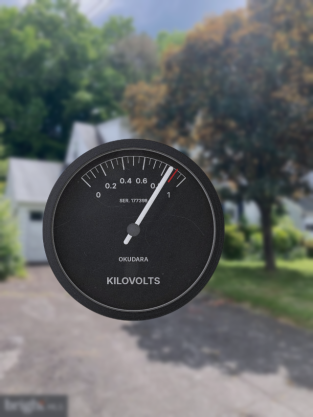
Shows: 0.85 kV
